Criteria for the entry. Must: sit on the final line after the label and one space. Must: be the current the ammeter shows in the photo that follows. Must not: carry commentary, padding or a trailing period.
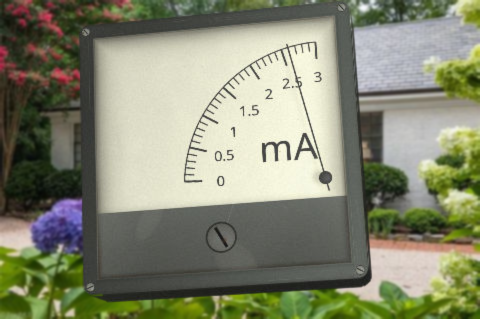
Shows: 2.6 mA
